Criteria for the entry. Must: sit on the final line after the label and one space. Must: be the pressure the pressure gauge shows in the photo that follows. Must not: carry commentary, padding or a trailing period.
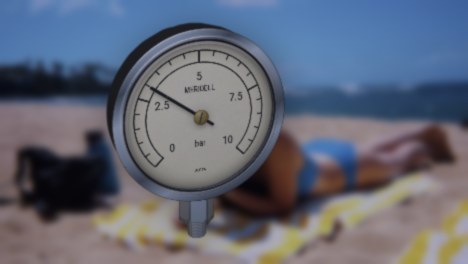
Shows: 3 bar
